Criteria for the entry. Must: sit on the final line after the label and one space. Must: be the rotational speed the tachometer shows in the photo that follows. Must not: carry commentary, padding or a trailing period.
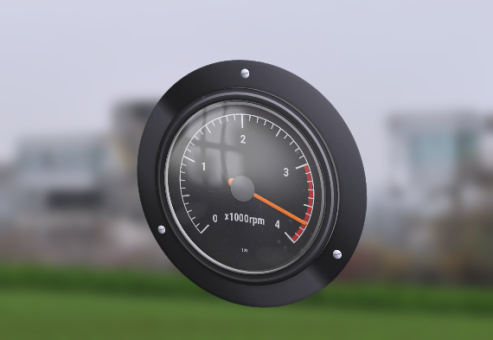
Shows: 3700 rpm
